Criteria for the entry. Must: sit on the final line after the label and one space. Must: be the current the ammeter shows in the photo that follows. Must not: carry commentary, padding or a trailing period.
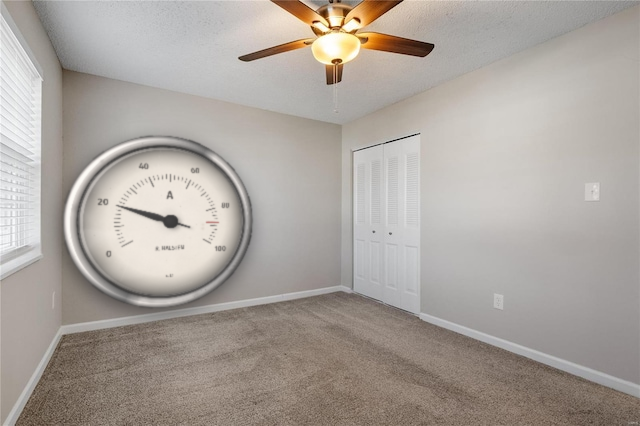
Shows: 20 A
